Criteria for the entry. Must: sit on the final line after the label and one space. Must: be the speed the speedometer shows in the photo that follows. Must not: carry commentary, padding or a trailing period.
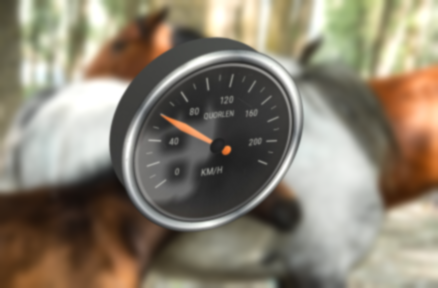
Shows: 60 km/h
